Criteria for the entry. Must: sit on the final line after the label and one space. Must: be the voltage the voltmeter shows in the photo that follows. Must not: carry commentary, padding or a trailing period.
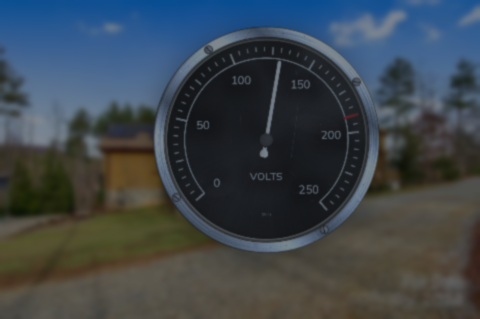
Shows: 130 V
